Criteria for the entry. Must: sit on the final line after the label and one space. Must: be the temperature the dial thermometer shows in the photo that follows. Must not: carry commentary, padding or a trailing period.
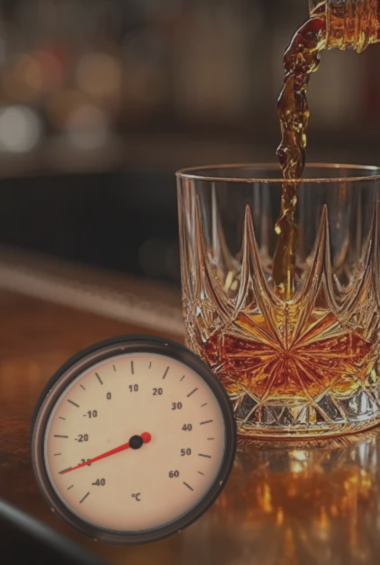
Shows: -30 °C
